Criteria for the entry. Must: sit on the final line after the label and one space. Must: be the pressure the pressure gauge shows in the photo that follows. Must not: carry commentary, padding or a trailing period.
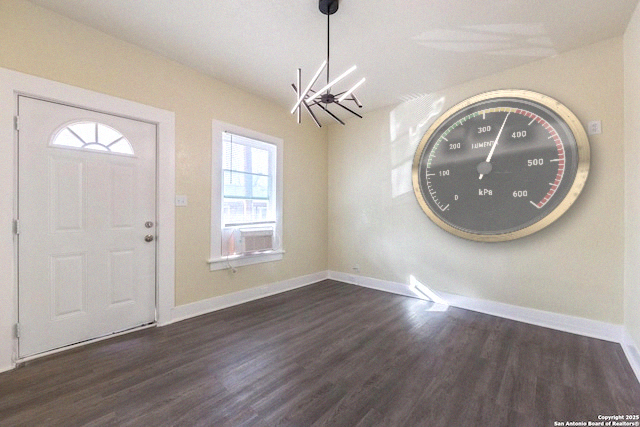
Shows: 350 kPa
